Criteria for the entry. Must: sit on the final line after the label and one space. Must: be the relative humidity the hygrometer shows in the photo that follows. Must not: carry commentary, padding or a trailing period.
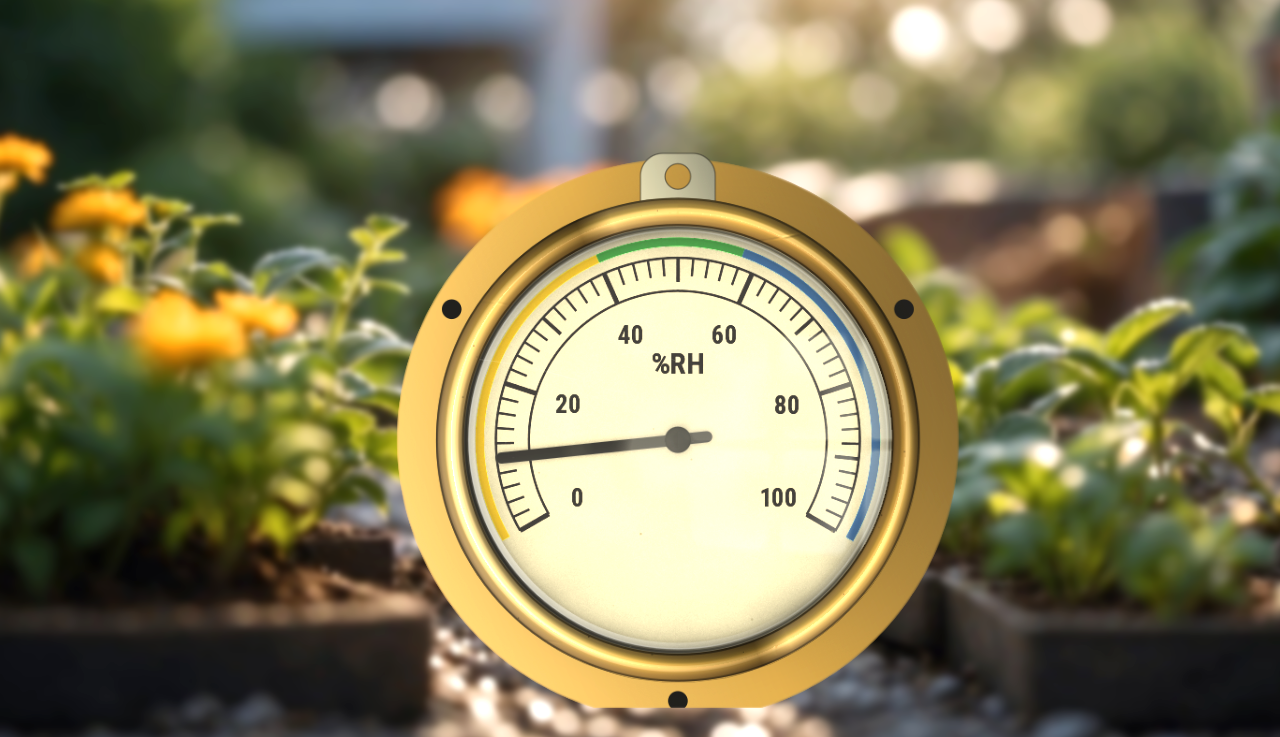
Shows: 10 %
